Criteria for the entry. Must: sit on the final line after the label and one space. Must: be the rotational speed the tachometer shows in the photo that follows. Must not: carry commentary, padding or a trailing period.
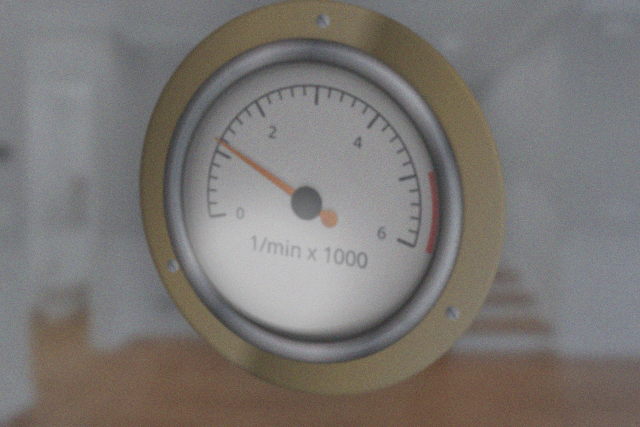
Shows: 1200 rpm
